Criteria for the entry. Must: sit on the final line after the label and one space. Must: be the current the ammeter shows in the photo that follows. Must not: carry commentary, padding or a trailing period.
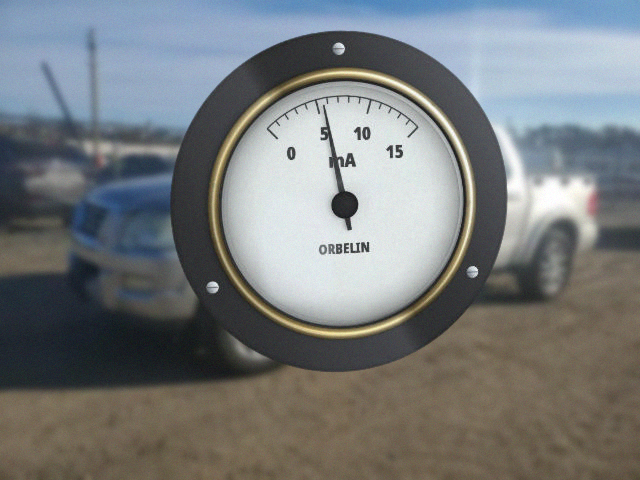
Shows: 5.5 mA
